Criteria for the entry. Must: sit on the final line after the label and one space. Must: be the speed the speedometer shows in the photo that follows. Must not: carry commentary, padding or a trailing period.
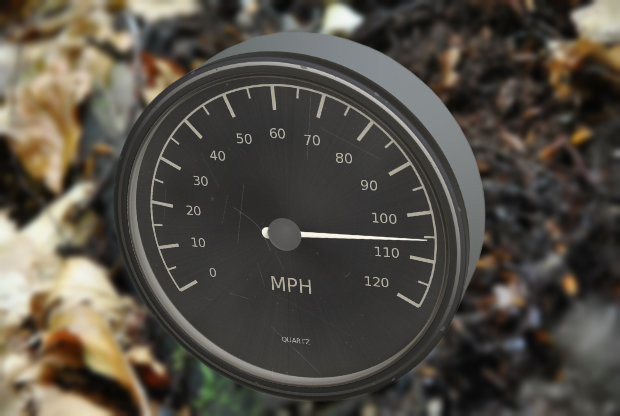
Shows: 105 mph
